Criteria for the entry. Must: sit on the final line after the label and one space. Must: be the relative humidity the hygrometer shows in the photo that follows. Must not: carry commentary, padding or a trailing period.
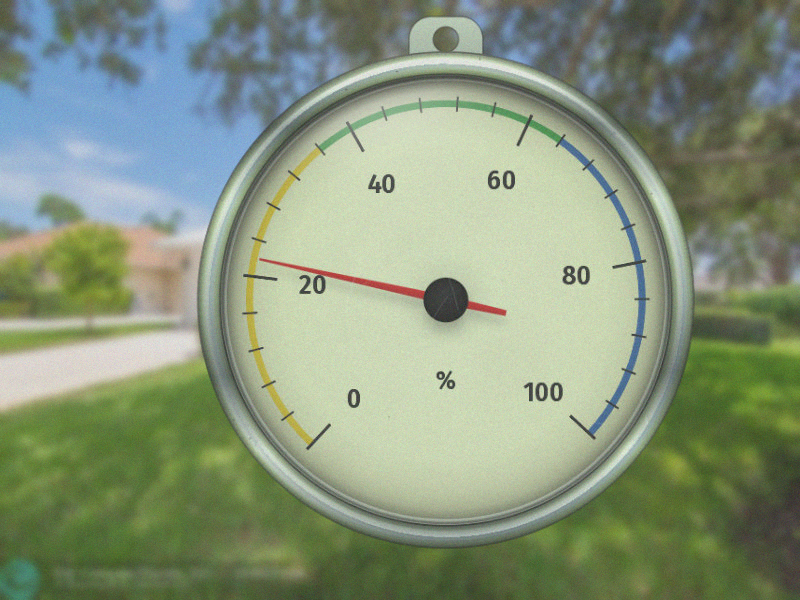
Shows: 22 %
